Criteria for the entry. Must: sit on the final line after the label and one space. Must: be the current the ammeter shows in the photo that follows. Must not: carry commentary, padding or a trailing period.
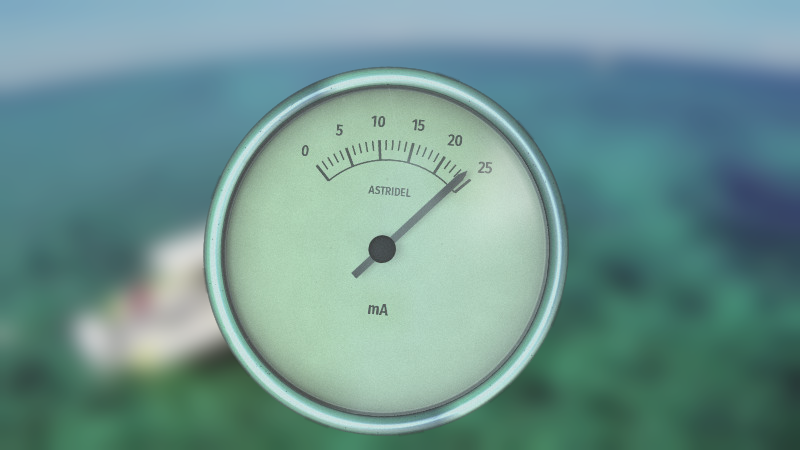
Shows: 24 mA
